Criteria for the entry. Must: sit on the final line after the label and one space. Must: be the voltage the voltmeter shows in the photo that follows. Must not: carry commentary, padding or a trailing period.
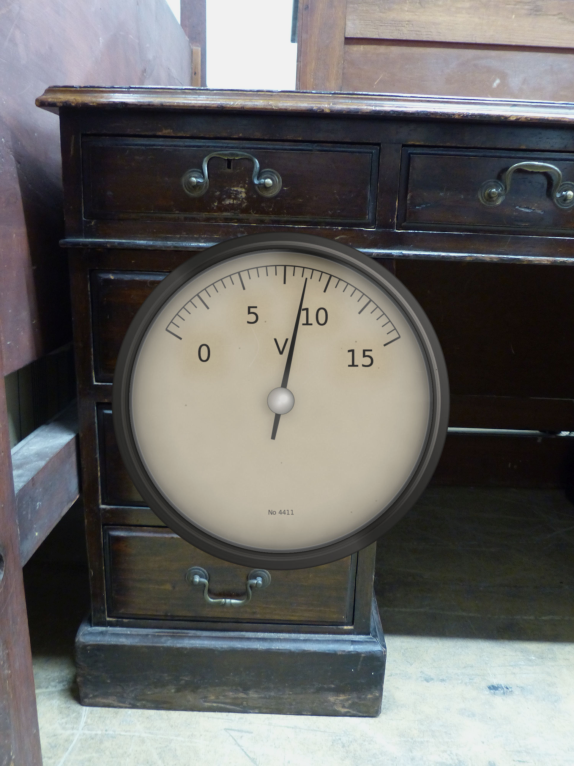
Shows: 8.75 V
